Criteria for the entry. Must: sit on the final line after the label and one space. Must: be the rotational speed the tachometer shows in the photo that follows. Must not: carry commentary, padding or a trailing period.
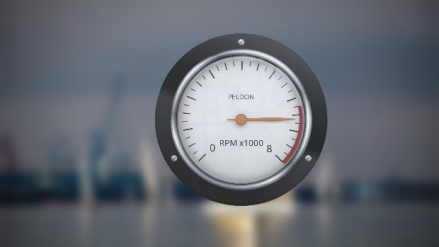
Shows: 6625 rpm
